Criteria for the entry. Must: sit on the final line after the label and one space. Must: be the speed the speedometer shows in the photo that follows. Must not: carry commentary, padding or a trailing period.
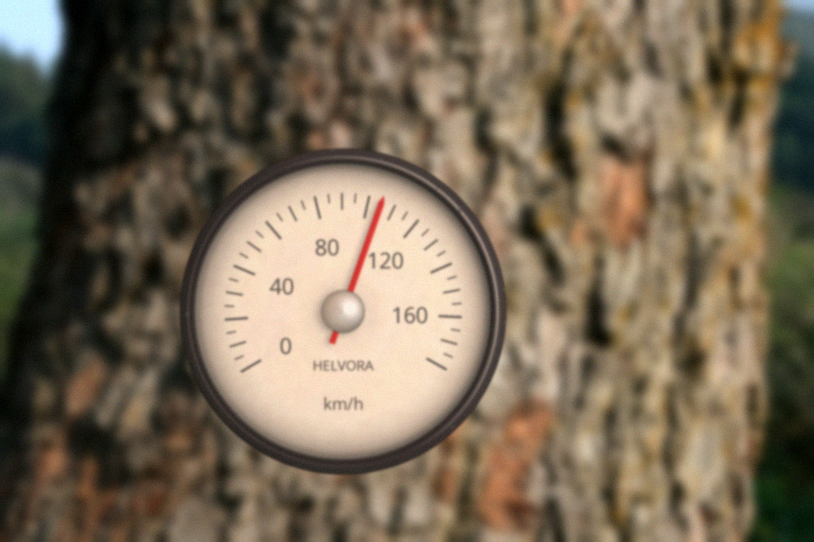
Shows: 105 km/h
